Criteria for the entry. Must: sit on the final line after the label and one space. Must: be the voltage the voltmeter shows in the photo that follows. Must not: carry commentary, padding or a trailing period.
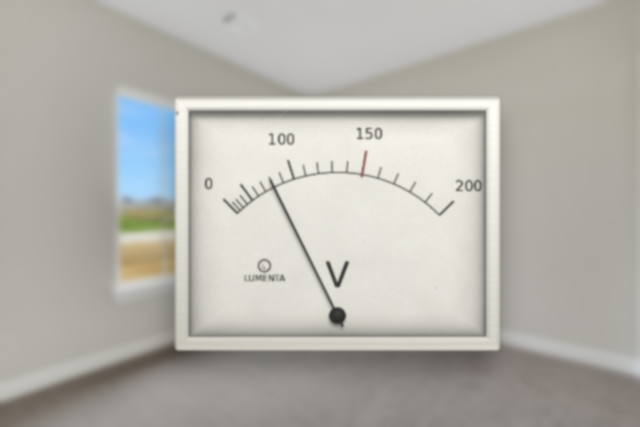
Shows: 80 V
